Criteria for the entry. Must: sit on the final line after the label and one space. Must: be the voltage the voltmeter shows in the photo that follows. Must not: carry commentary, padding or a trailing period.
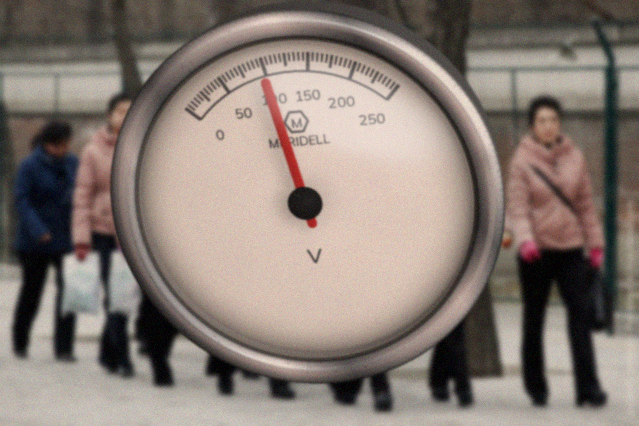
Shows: 100 V
